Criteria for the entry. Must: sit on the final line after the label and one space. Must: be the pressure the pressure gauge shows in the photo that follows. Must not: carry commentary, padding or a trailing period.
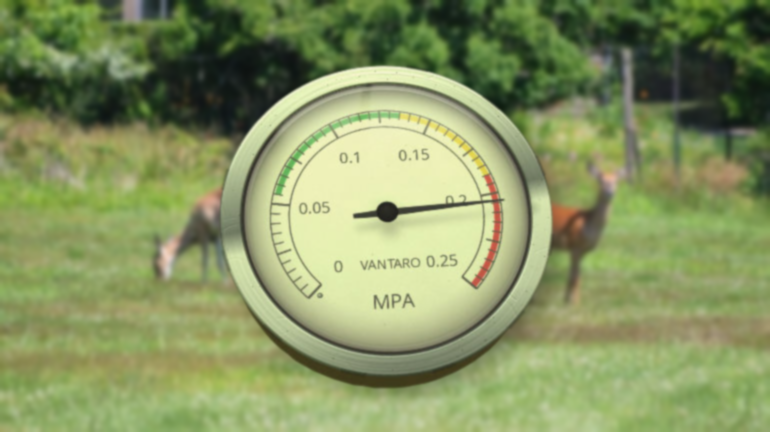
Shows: 0.205 MPa
